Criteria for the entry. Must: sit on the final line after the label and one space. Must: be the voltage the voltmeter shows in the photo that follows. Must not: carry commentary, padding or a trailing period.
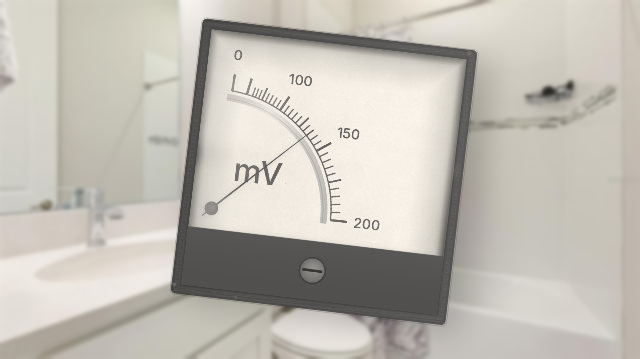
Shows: 135 mV
